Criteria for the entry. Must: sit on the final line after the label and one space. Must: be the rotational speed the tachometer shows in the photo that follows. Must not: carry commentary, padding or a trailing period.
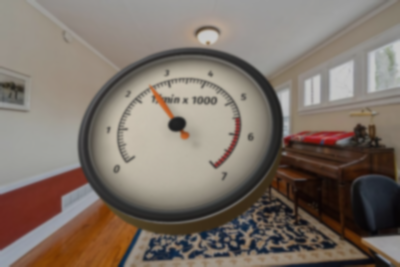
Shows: 2500 rpm
